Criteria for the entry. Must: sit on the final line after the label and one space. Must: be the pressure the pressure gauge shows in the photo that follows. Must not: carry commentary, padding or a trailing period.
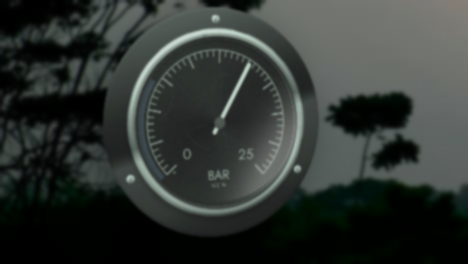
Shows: 15 bar
